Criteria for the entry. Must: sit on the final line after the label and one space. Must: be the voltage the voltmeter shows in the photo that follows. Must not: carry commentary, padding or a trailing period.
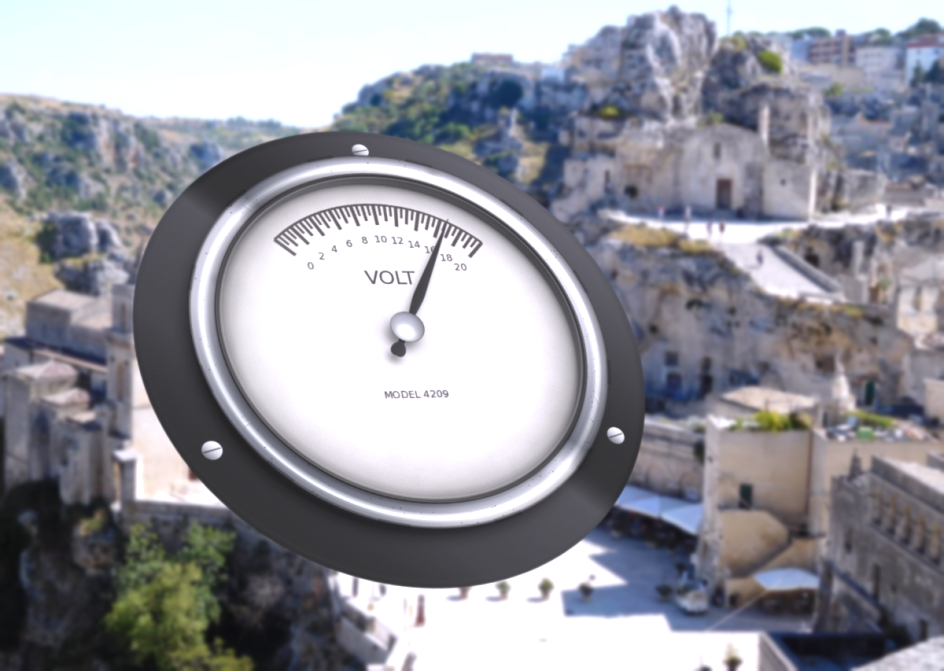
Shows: 16.5 V
